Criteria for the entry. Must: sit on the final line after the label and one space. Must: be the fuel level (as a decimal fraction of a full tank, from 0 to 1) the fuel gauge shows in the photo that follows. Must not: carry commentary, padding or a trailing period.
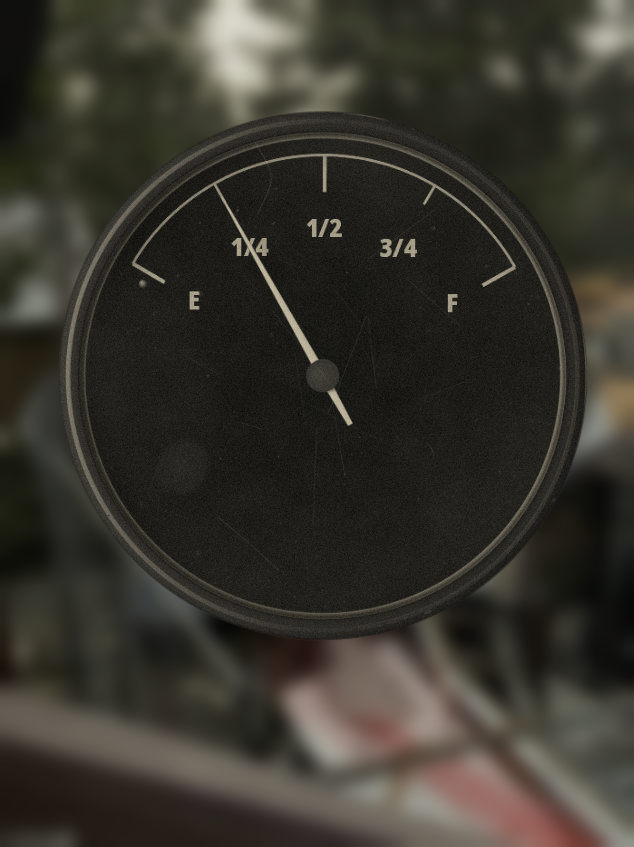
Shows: 0.25
